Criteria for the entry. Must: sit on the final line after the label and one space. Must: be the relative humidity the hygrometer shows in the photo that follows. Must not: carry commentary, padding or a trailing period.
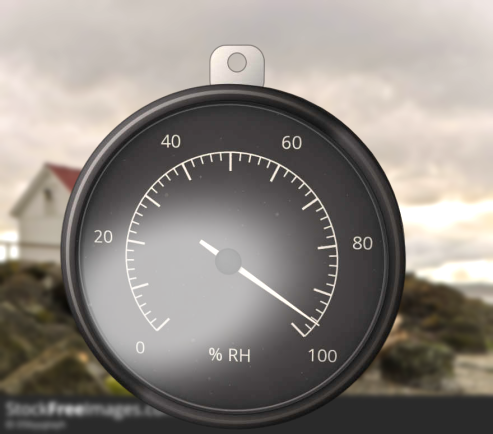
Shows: 96 %
